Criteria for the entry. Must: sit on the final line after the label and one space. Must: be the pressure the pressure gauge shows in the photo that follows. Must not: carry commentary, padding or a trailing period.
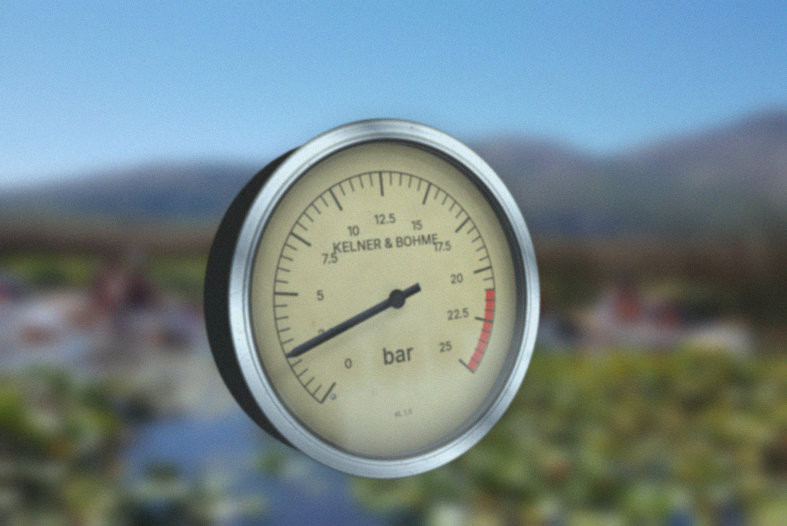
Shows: 2.5 bar
